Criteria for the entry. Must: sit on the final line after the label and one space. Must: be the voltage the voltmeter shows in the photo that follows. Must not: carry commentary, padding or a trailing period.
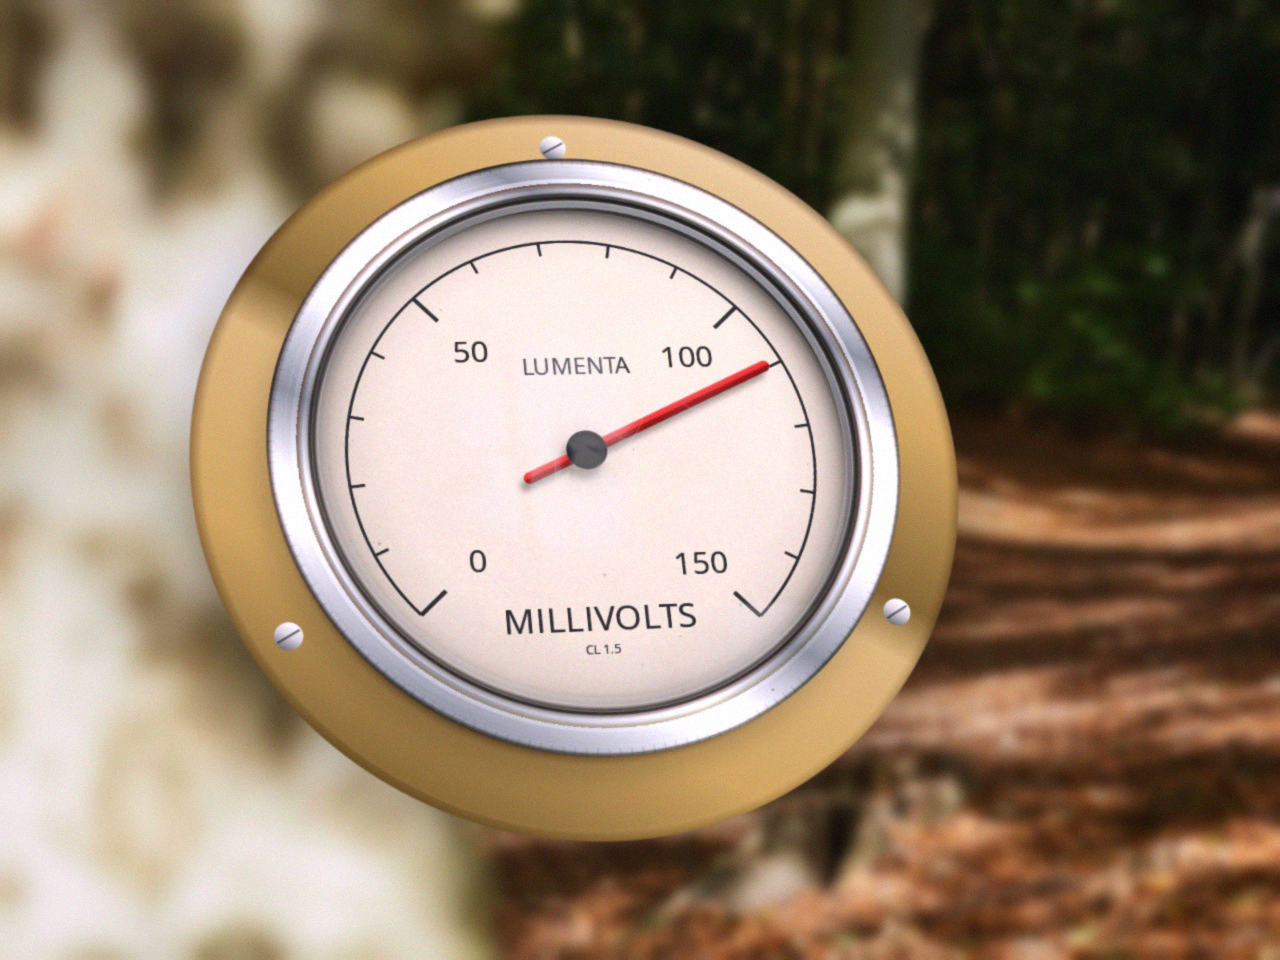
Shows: 110 mV
